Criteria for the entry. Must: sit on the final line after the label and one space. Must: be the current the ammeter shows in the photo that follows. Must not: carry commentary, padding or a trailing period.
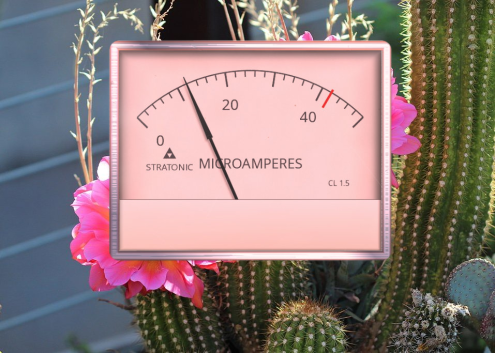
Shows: 12 µA
